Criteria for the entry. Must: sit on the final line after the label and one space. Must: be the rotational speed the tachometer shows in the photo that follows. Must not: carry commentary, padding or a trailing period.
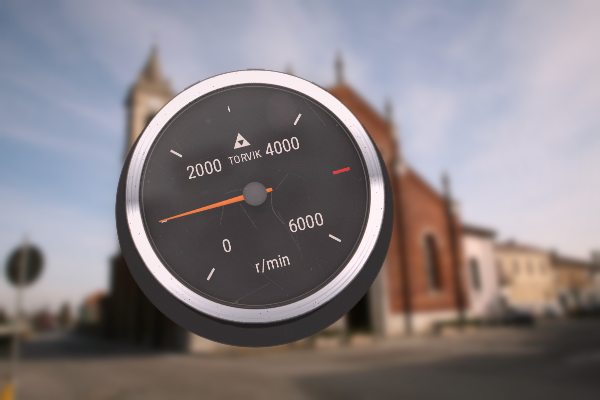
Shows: 1000 rpm
